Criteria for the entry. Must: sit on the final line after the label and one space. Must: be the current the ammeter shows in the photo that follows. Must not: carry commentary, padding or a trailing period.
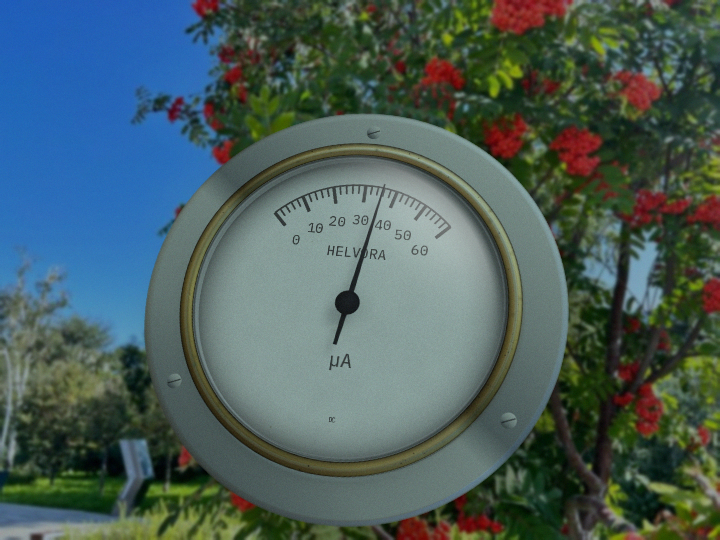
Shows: 36 µA
